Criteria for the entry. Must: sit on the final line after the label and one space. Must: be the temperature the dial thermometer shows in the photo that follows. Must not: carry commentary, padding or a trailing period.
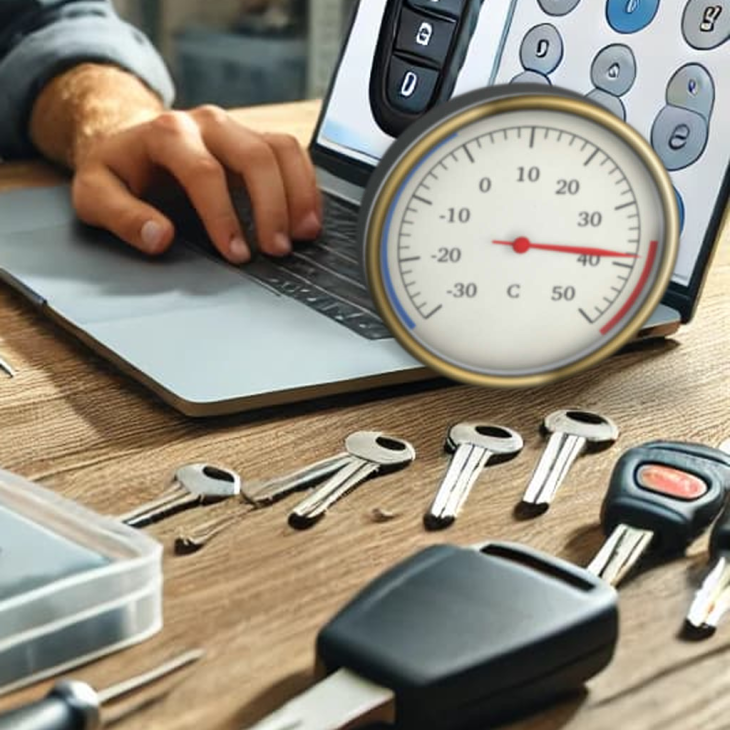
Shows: 38 °C
